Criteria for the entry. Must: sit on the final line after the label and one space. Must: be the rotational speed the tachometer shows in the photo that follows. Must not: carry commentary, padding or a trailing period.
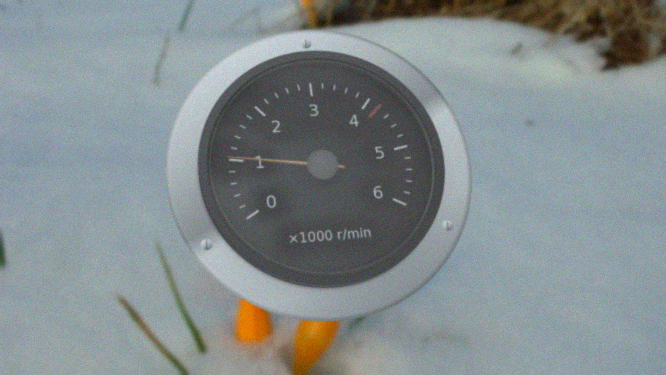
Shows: 1000 rpm
